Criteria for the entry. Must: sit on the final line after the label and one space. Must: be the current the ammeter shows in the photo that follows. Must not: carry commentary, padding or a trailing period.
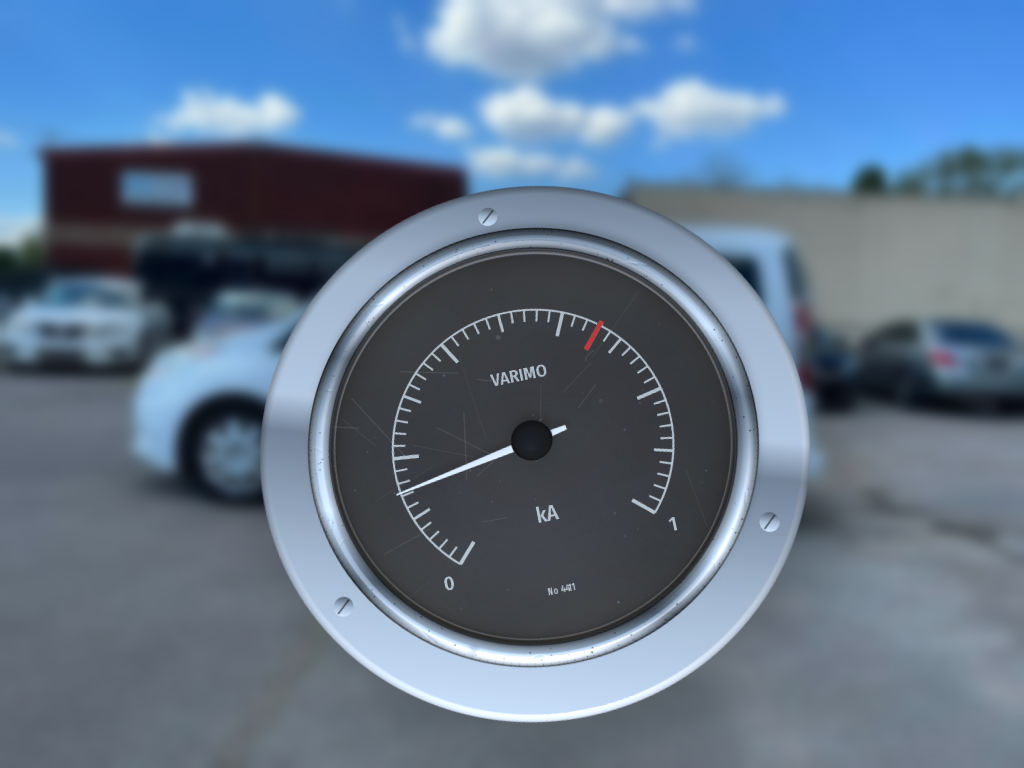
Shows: 0.14 kA
